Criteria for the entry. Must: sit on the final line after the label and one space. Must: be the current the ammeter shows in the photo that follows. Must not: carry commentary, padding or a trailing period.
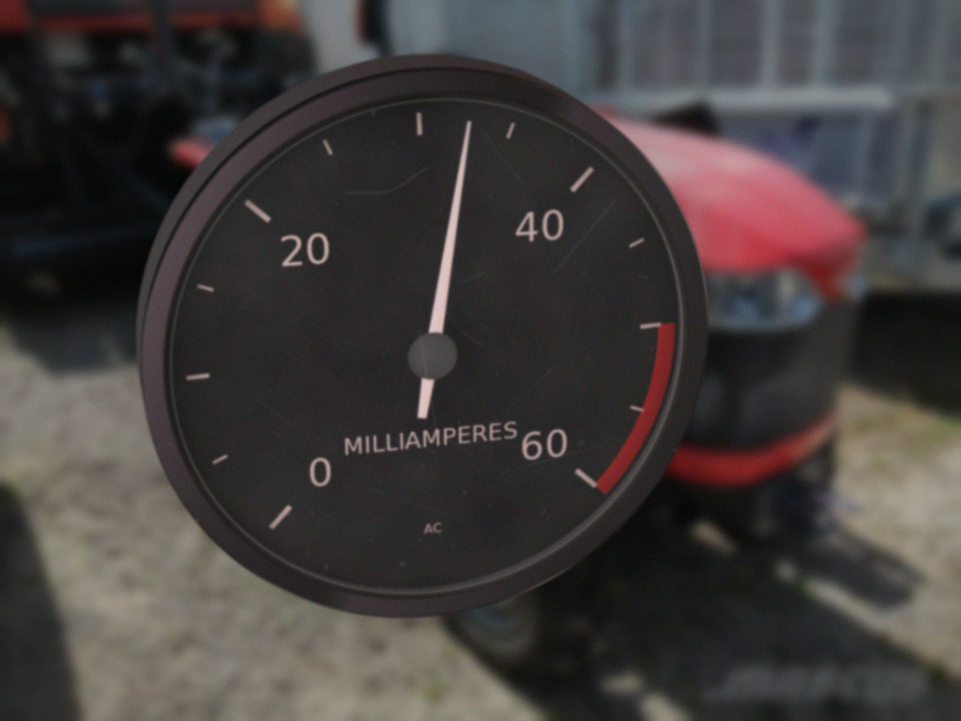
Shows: 32.5 mA
